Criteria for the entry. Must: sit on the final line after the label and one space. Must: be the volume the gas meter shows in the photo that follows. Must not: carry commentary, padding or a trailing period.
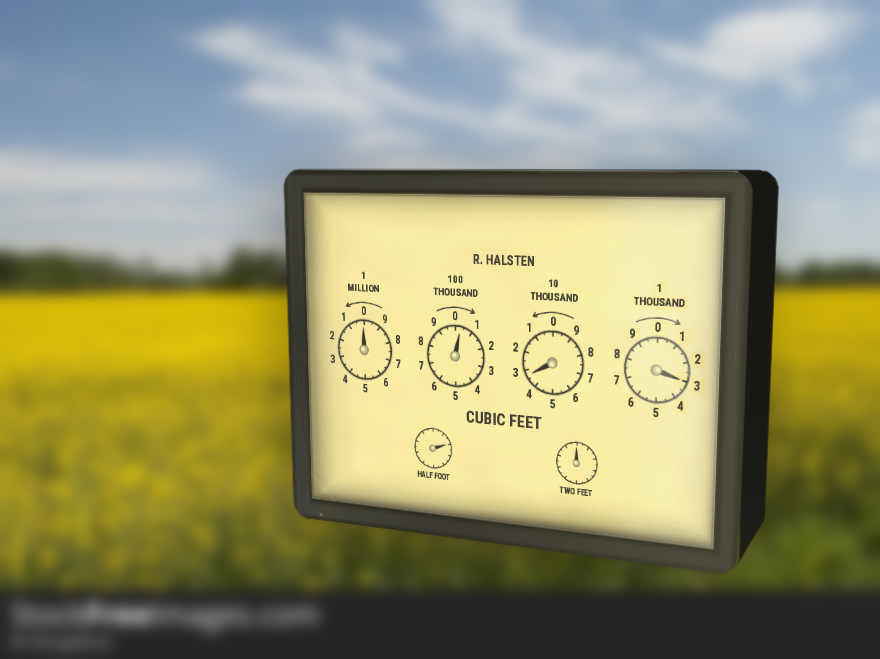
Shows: 3300 ft³
